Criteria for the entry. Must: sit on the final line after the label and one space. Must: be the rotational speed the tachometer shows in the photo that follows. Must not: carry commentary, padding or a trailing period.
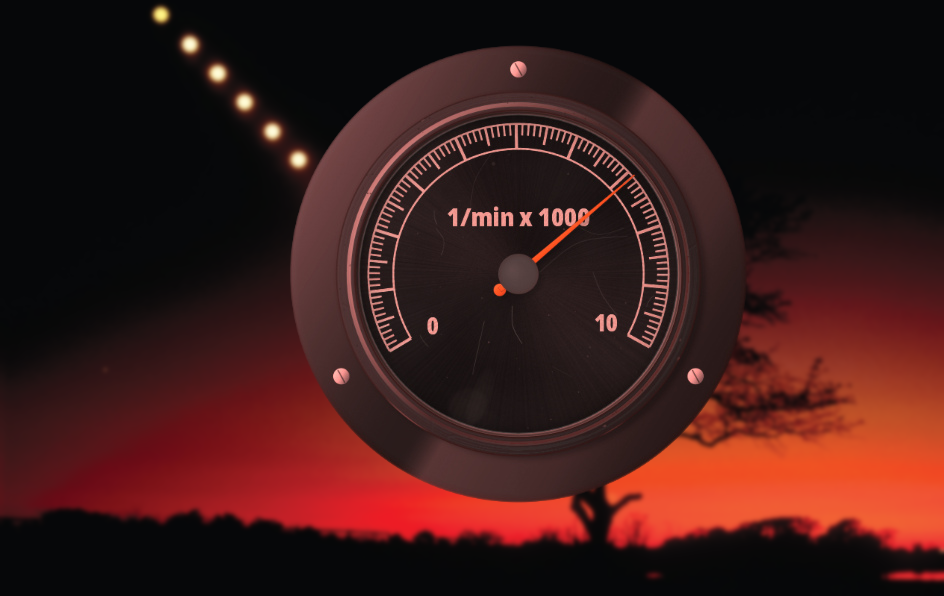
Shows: 7100 rpm
